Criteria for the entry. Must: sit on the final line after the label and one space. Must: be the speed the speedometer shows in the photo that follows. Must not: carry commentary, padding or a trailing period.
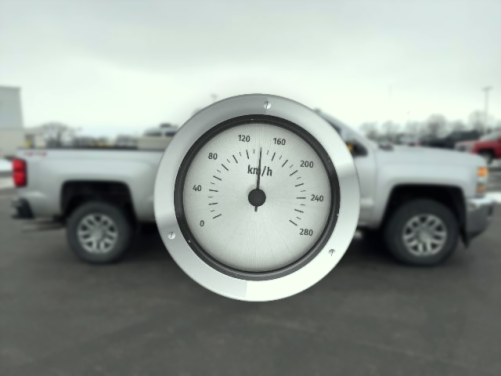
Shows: 140 km/h
